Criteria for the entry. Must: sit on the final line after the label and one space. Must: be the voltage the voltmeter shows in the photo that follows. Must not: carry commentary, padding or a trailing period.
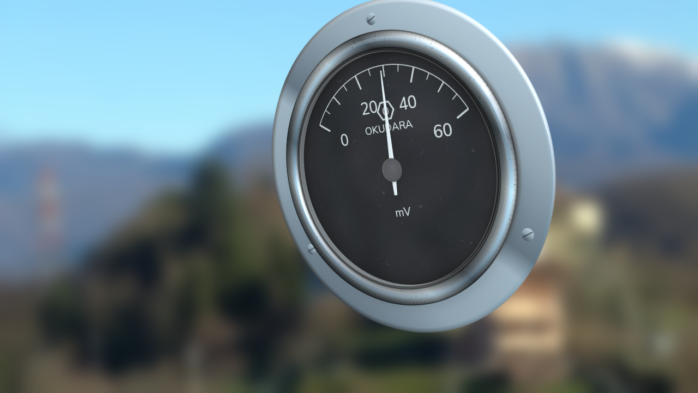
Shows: 30 mV
